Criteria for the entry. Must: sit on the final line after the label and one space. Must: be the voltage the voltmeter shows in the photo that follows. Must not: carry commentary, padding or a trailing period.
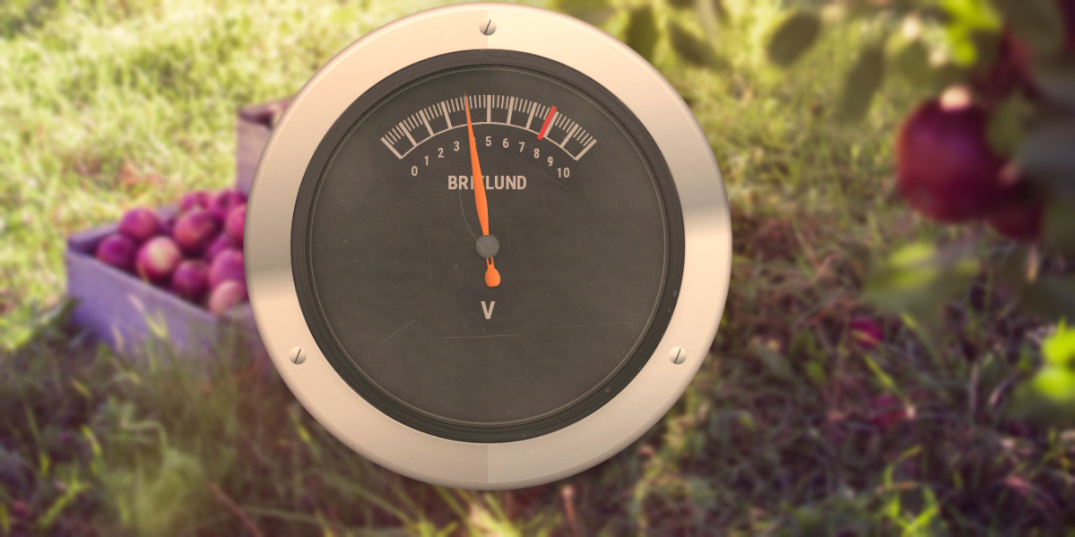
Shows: 4 V
